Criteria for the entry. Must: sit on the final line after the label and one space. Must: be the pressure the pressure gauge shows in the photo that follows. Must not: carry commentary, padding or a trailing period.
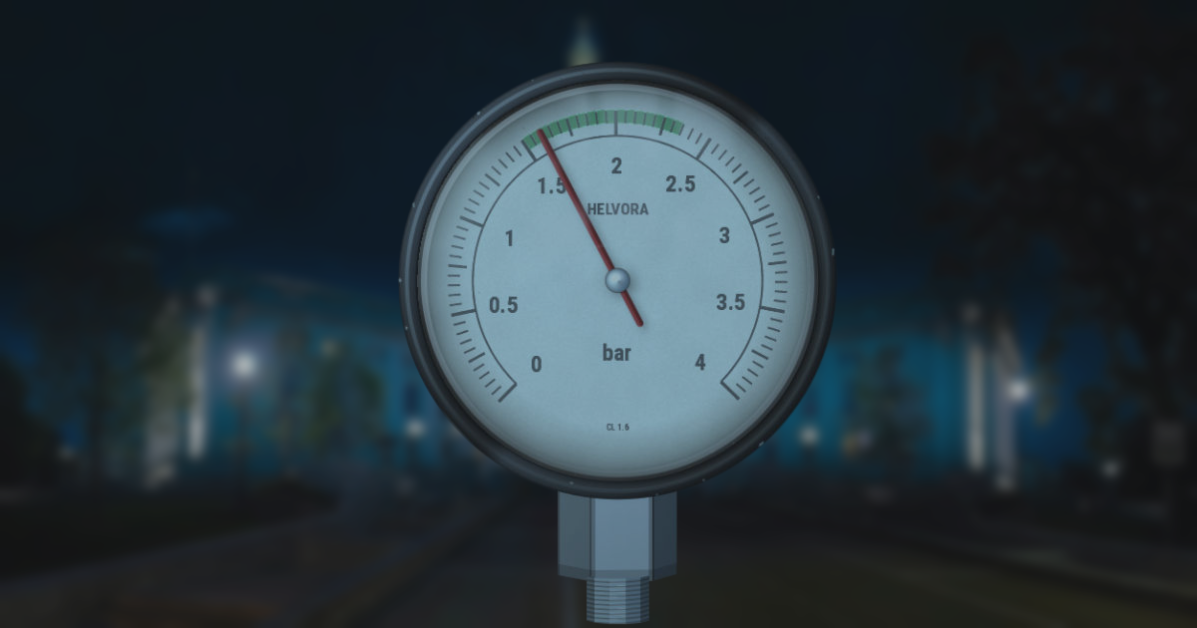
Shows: 1.6 bar
